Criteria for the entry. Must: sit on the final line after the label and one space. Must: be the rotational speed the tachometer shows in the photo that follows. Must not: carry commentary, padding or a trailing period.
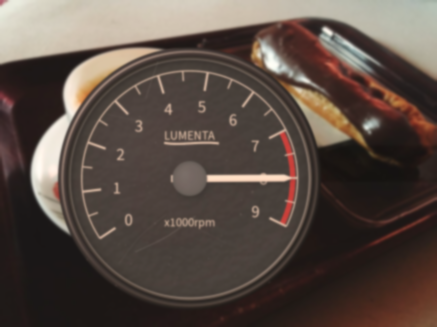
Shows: 8000 rpm
